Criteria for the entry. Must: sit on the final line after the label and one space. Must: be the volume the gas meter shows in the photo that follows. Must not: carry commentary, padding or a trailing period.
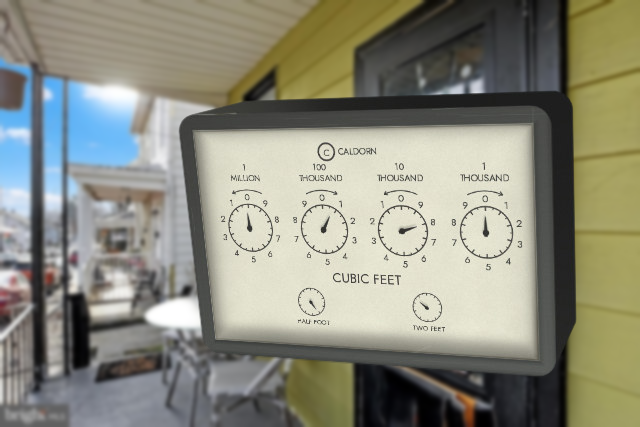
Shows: 8000 ft³
